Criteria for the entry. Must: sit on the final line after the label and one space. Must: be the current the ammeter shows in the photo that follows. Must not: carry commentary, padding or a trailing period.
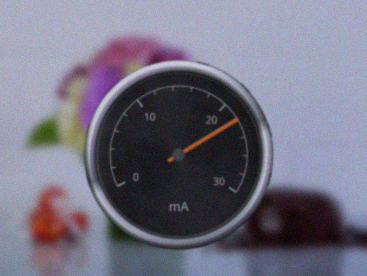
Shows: 22 mA
